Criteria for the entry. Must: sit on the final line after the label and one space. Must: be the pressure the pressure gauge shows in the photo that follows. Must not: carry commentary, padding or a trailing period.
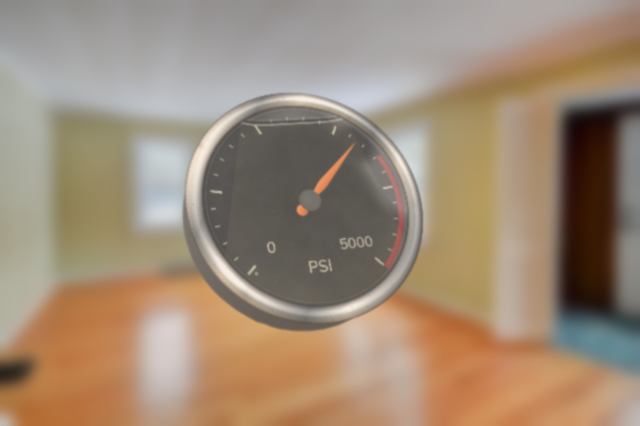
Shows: 3300 psi
